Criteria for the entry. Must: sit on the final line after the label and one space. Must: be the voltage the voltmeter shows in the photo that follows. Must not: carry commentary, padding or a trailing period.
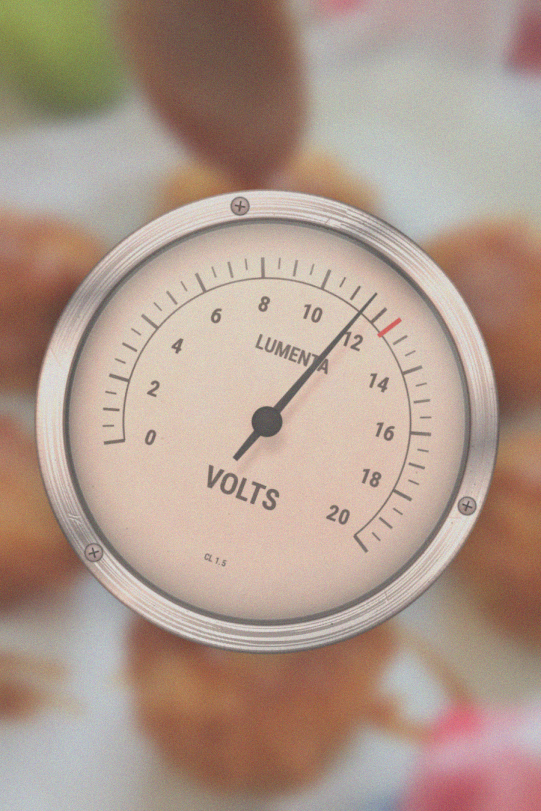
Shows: 11.5 V
